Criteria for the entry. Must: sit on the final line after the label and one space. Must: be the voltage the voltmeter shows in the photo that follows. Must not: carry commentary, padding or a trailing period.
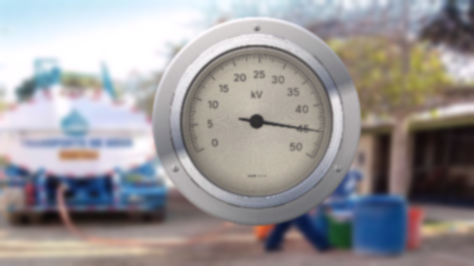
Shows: 45 kV
